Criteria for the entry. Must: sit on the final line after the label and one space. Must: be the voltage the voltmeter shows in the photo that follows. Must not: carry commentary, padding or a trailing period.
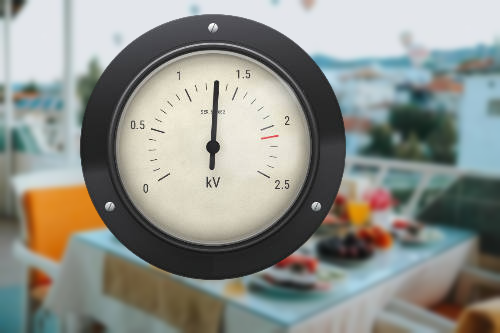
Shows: 1.3 kV
